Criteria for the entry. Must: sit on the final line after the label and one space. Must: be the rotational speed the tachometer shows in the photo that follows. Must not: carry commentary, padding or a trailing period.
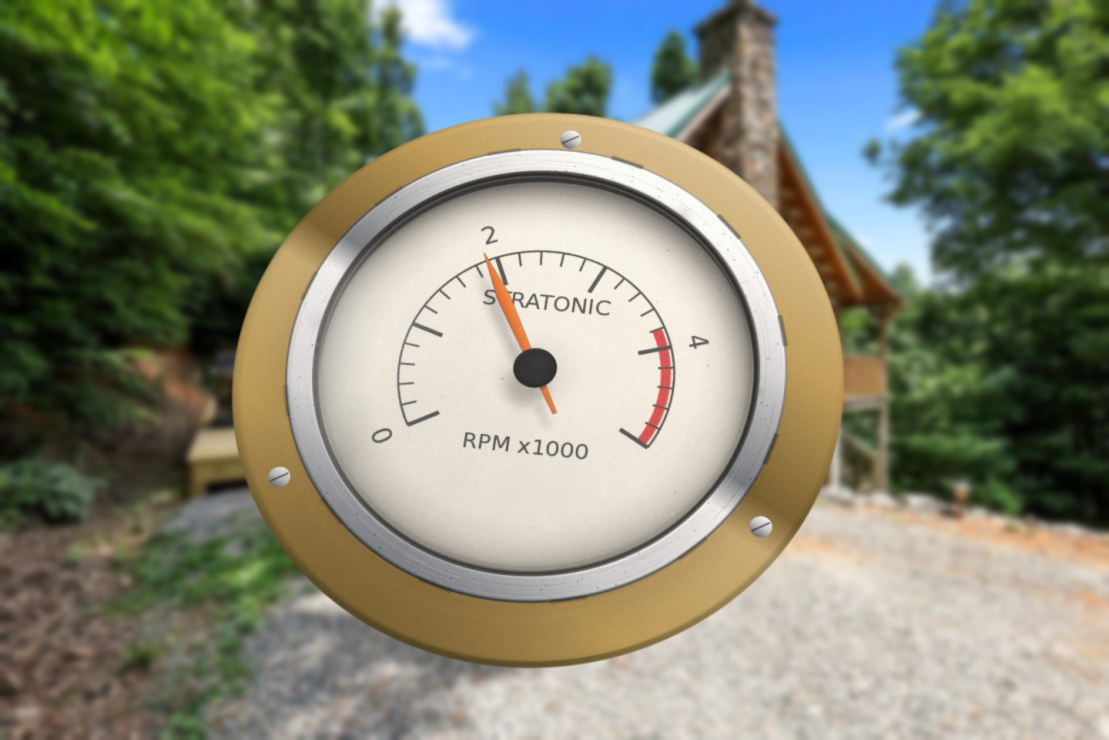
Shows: 1900 rpm
